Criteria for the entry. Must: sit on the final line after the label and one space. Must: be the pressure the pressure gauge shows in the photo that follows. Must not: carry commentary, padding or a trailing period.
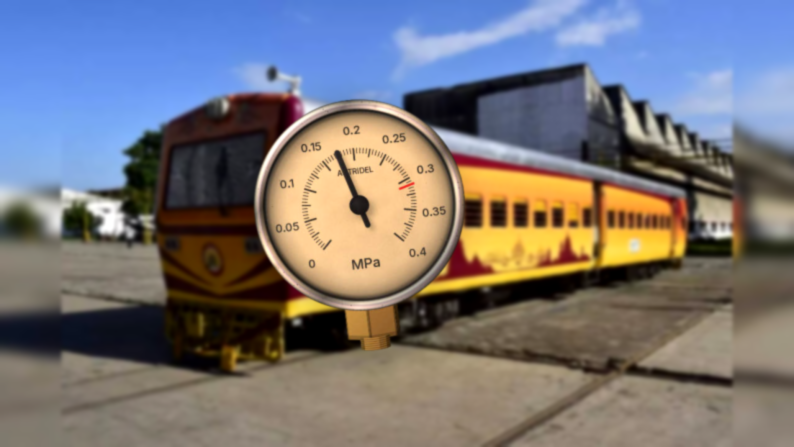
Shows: 0.175 MPa
